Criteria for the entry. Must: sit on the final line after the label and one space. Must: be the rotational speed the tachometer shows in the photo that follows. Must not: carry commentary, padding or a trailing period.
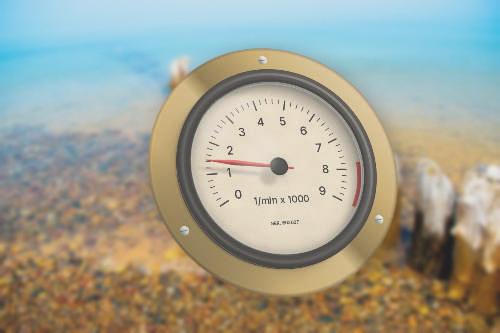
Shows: 1400 rpm
